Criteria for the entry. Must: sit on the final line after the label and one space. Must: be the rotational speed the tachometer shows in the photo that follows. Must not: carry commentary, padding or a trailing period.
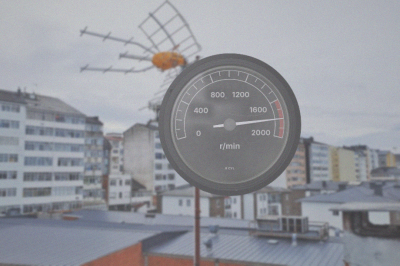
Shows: 1800 rpm
